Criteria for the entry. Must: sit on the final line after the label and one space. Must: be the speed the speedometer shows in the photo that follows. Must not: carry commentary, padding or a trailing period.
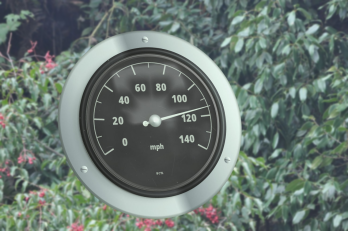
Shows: 115 mph
